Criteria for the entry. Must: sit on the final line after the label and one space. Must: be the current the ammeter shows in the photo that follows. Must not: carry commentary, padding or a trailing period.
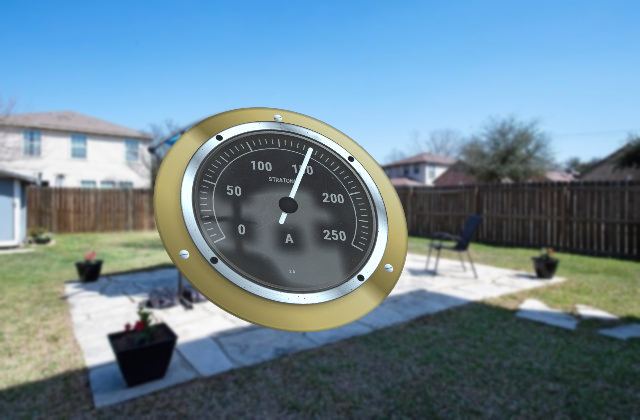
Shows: 150 A
